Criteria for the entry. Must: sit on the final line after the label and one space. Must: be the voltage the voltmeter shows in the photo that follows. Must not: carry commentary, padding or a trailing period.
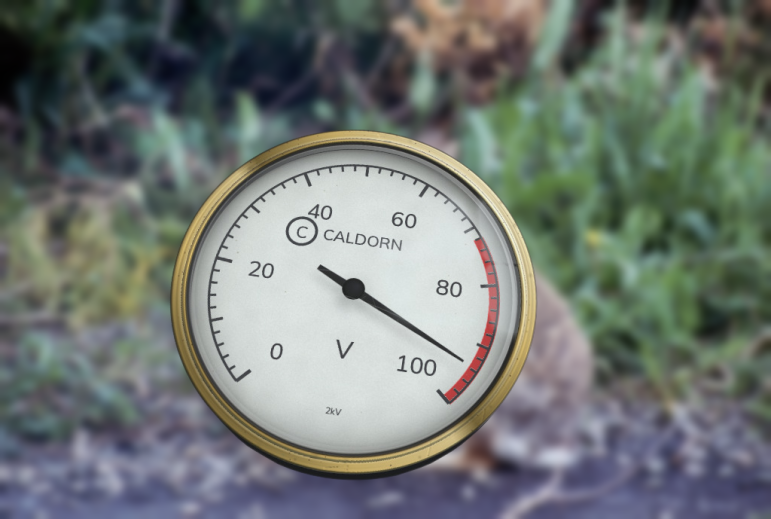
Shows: 94 V
